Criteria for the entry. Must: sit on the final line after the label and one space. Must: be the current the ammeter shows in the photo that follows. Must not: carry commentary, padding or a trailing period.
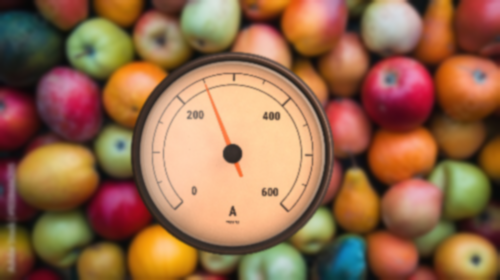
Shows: 250 A
